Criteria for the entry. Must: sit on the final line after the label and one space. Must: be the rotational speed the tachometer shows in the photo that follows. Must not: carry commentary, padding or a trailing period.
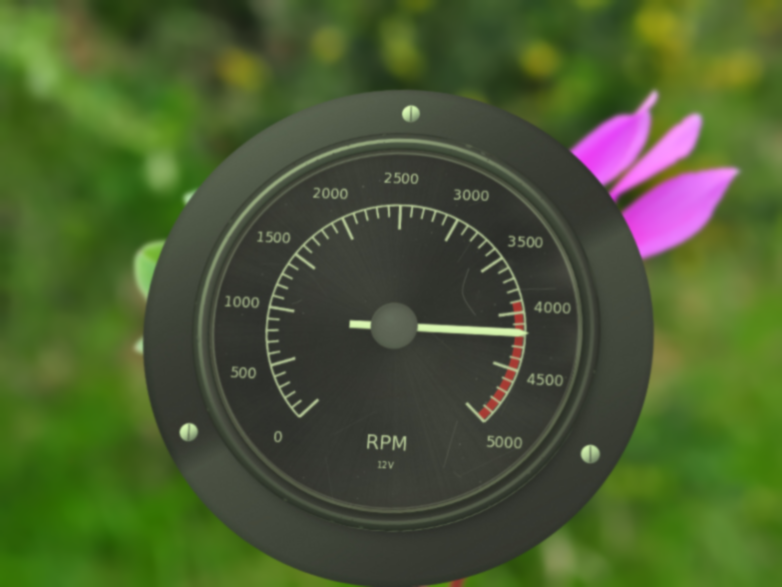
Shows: 4200 rpm
